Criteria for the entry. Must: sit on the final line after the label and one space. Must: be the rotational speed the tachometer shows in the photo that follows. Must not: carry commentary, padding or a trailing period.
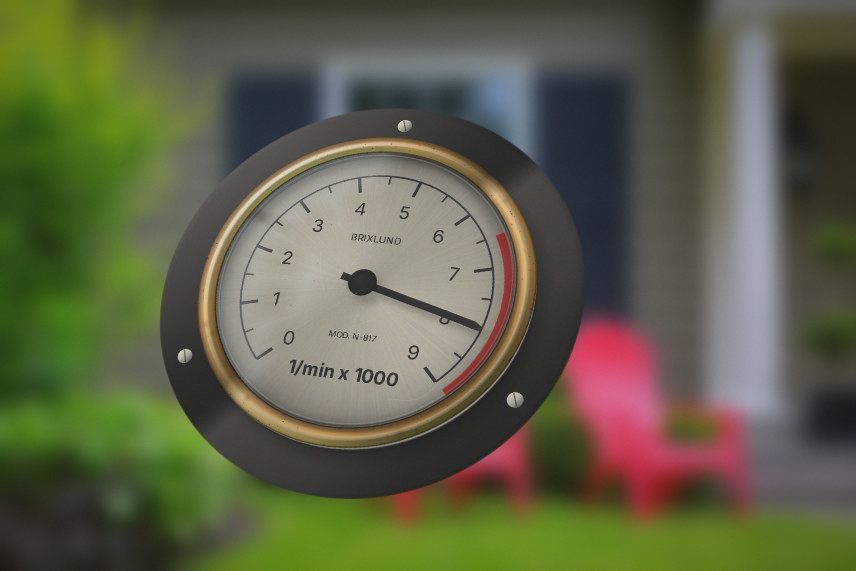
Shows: 8000 rpm
